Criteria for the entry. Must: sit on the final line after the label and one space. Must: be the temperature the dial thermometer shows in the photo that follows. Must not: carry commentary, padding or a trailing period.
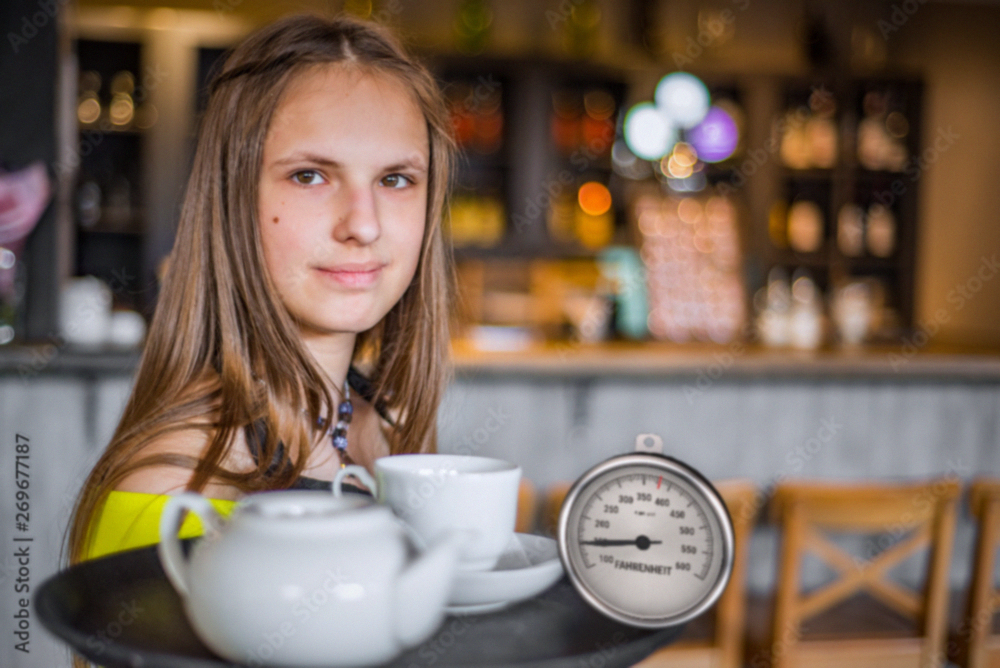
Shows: 150 °F
